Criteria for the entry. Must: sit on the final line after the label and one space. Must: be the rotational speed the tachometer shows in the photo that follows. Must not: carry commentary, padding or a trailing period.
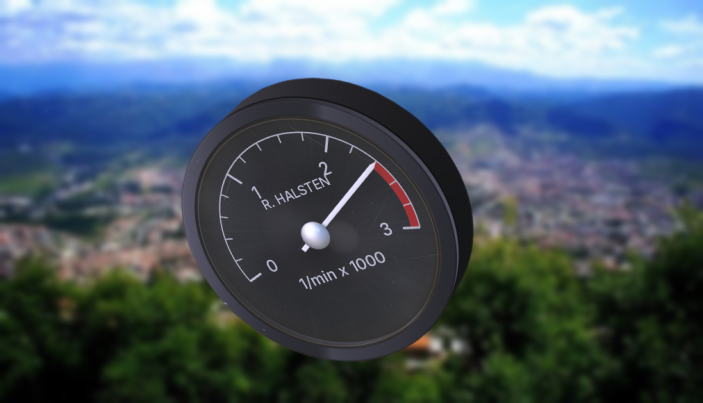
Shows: 2400 rpm
